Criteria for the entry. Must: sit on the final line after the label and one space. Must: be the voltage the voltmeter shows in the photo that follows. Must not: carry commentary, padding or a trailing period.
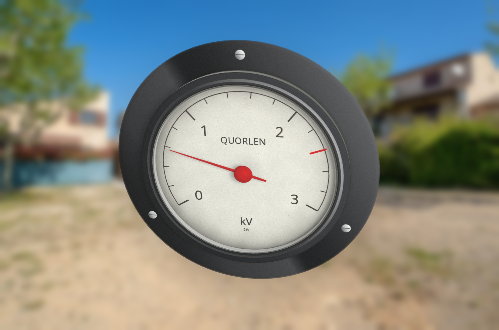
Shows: 0.6 kV
